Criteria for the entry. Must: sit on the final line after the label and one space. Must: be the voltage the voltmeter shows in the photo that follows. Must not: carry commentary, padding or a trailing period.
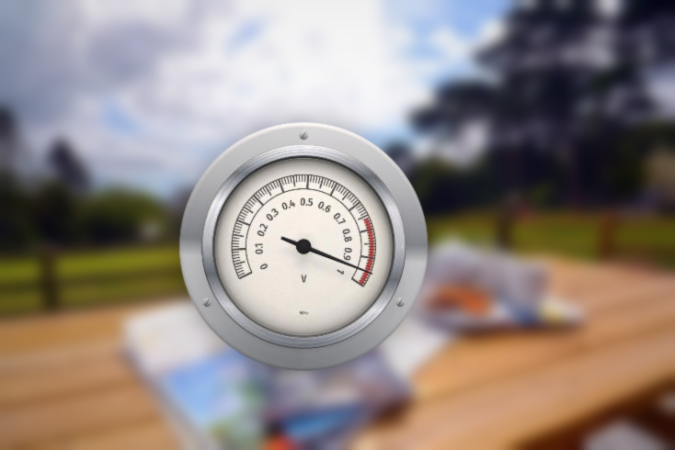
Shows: 0.95 V
